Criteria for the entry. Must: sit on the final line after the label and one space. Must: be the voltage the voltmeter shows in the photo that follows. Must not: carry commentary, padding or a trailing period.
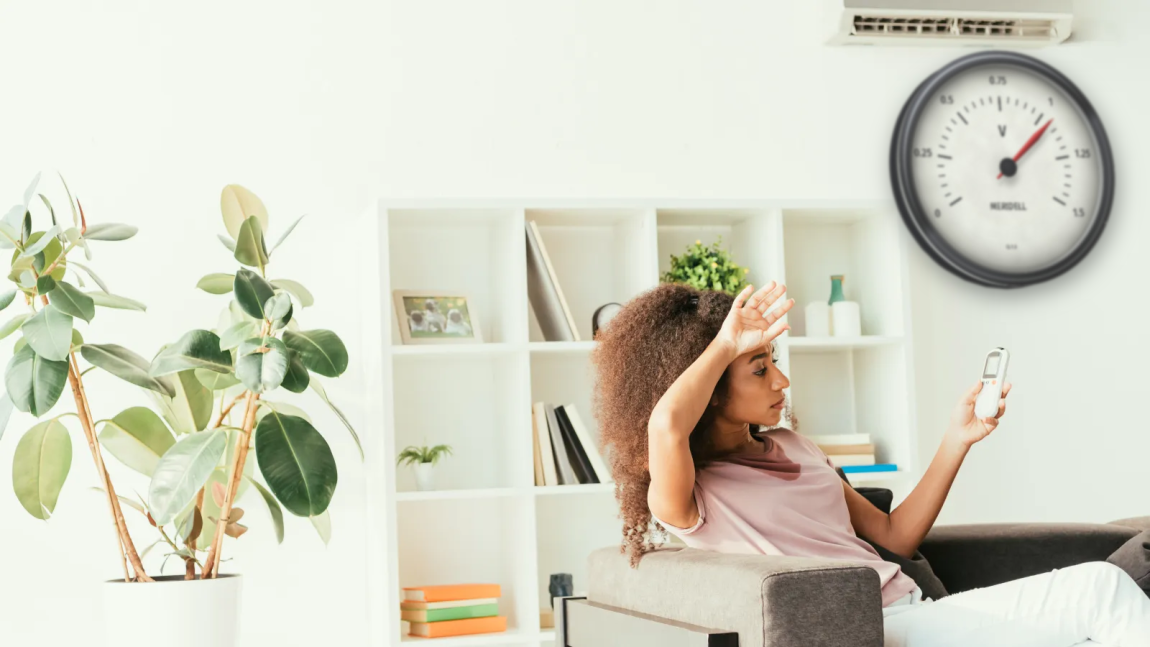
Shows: 1.05 V
